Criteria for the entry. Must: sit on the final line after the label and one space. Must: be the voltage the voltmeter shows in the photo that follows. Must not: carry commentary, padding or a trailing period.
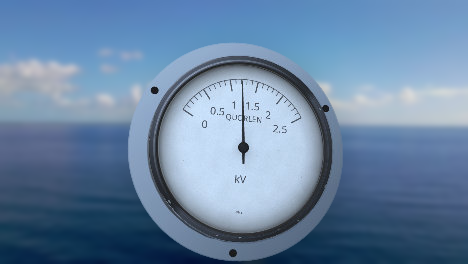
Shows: 1.2 kV
